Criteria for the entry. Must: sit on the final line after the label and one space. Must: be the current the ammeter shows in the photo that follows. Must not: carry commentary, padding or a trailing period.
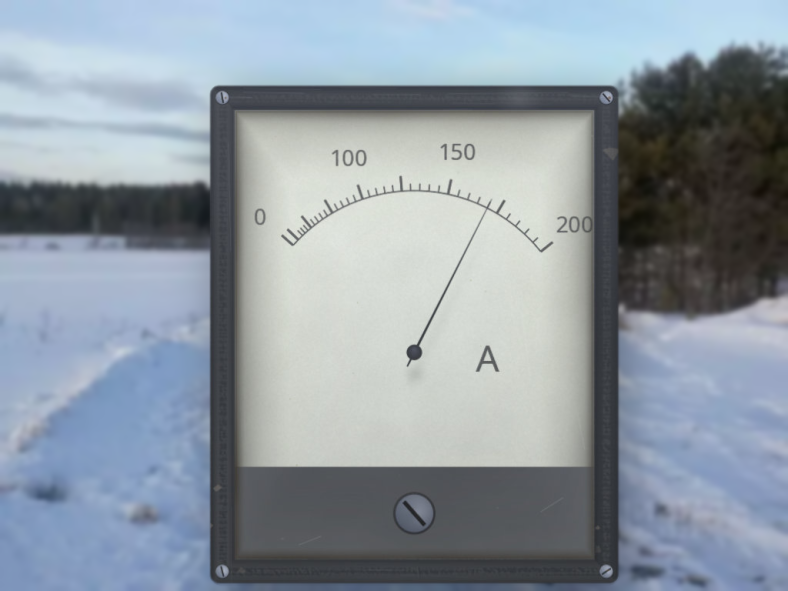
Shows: 170 A
